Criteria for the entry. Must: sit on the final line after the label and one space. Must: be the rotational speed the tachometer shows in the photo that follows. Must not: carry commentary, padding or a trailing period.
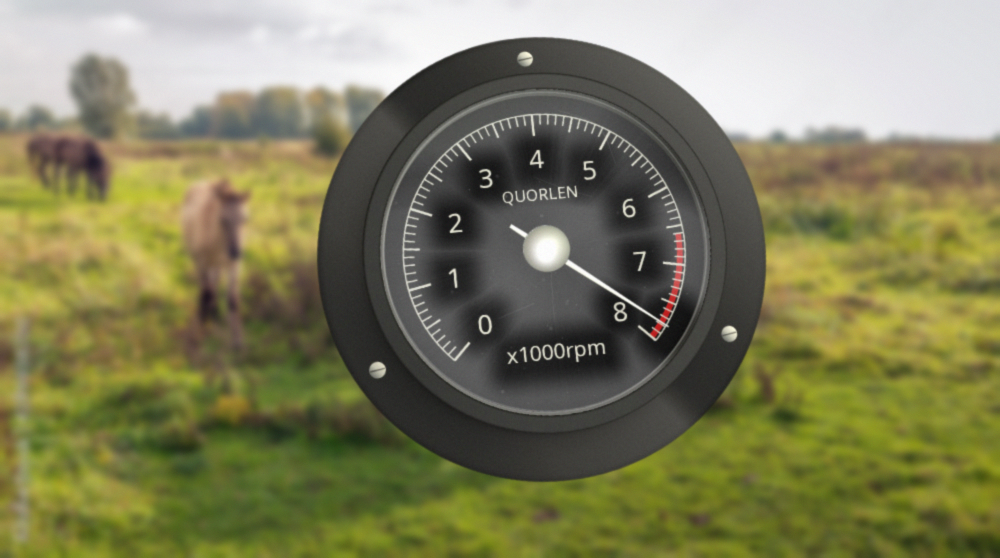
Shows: 7800 rpm
